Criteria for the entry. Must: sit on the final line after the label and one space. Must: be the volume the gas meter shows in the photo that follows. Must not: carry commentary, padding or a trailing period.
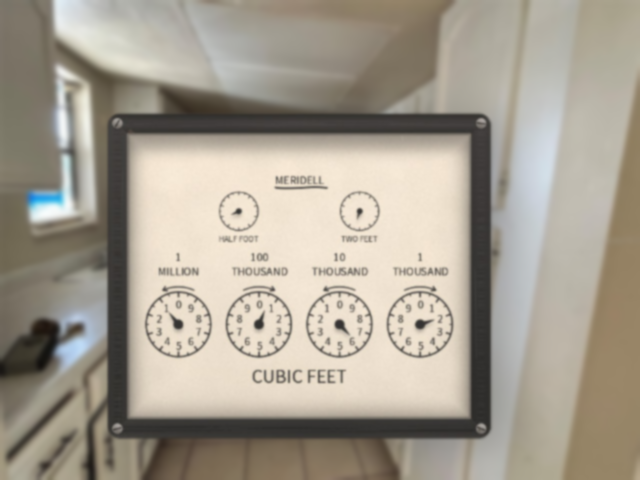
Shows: 106200 ft³
